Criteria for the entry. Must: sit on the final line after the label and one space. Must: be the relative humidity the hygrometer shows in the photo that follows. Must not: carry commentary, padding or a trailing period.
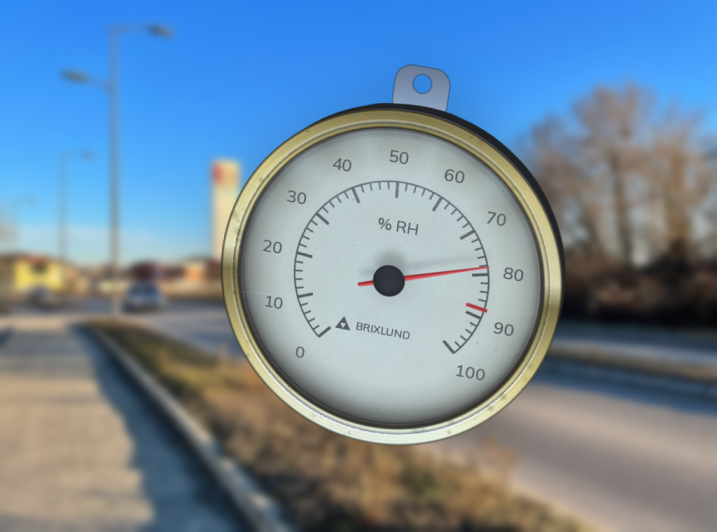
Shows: 78 %
